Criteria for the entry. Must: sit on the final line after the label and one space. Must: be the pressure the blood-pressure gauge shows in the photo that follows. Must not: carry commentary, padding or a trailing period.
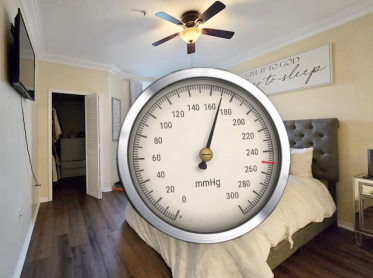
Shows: 170 mmHg
